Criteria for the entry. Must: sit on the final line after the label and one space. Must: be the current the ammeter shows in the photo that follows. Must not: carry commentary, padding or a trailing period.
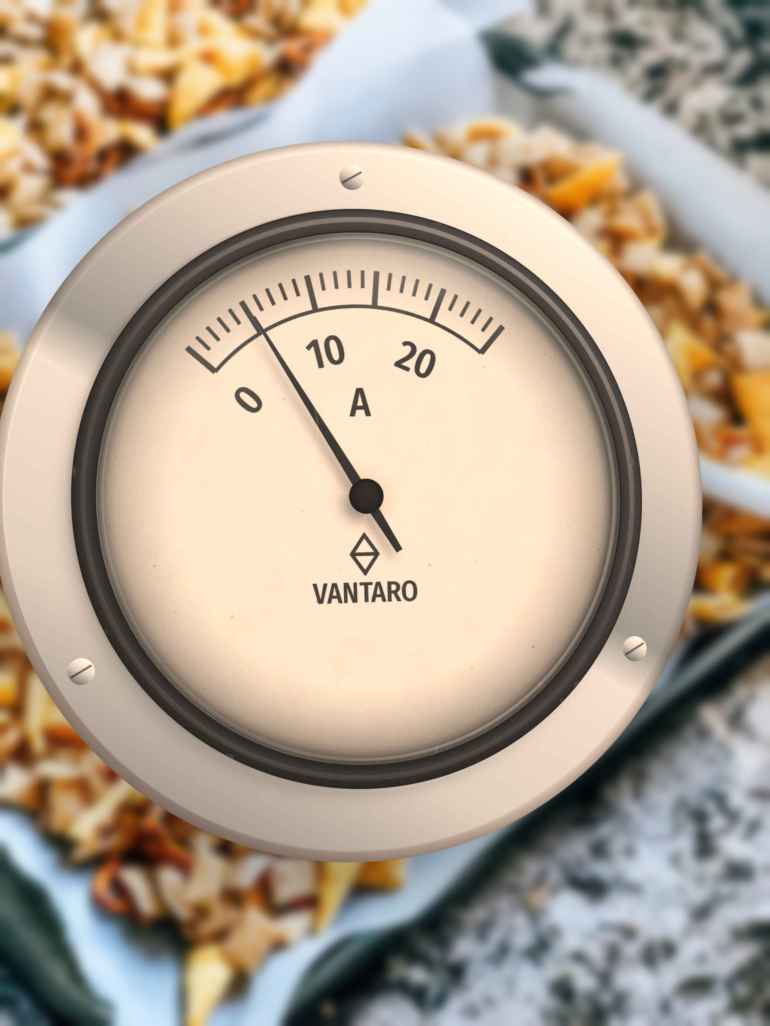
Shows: 5 A
